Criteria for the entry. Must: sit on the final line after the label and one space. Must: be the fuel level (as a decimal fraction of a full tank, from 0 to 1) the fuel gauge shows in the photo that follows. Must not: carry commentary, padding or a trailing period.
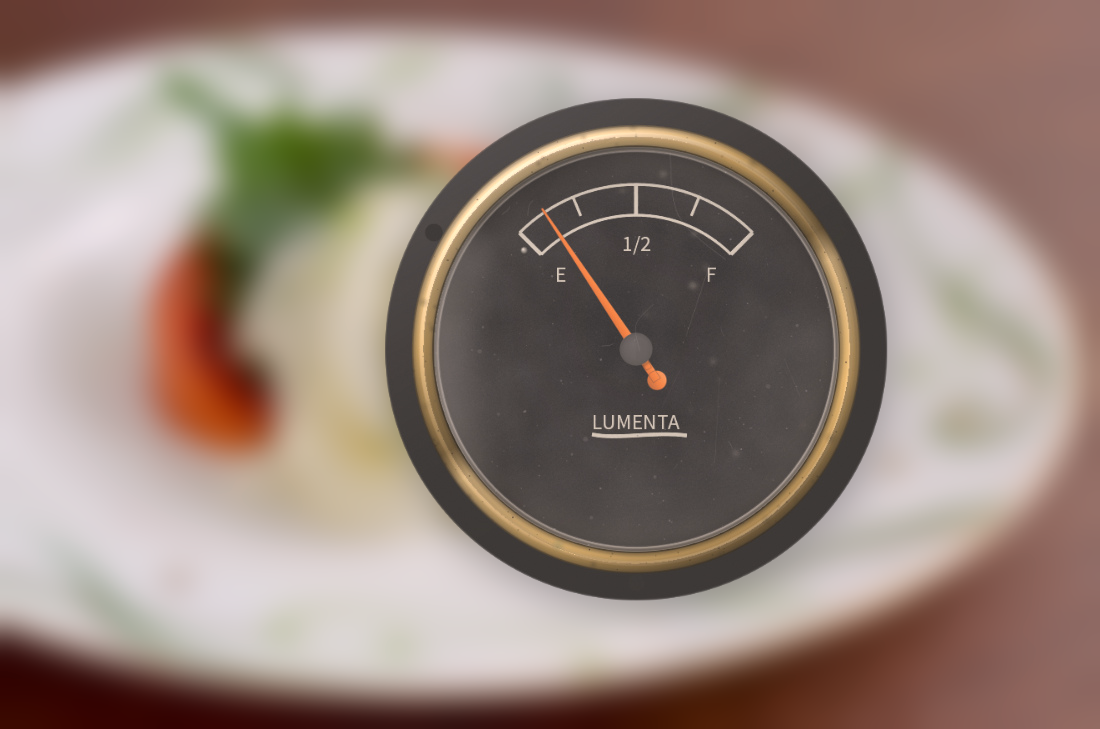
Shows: 0.125
